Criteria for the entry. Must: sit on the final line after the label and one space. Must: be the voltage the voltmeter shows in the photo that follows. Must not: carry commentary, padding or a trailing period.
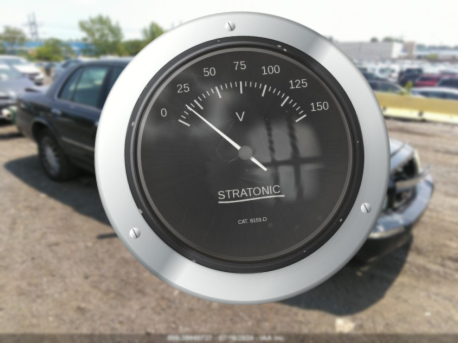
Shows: 15 V
